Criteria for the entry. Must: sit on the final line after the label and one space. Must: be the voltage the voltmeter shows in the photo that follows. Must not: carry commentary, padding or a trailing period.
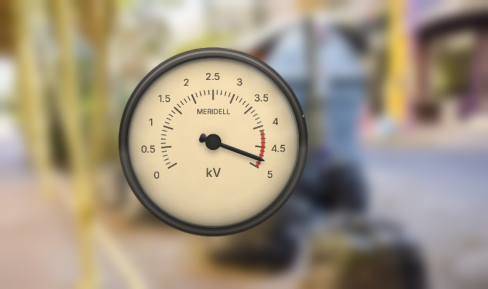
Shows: 4.8 kV
